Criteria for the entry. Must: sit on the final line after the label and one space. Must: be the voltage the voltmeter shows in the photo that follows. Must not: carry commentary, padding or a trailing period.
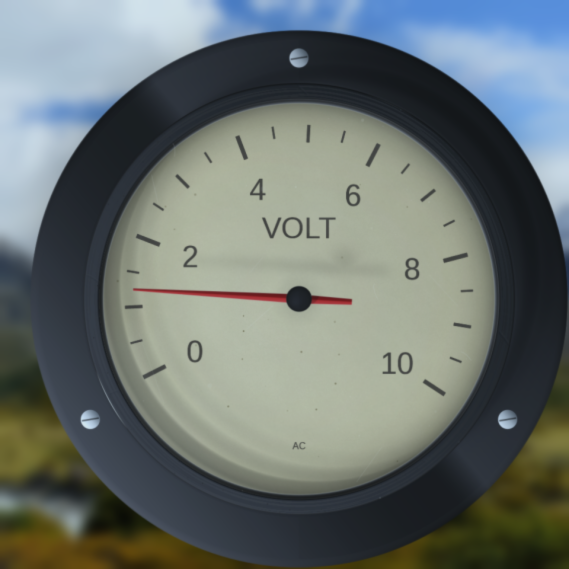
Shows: 1.25 V
